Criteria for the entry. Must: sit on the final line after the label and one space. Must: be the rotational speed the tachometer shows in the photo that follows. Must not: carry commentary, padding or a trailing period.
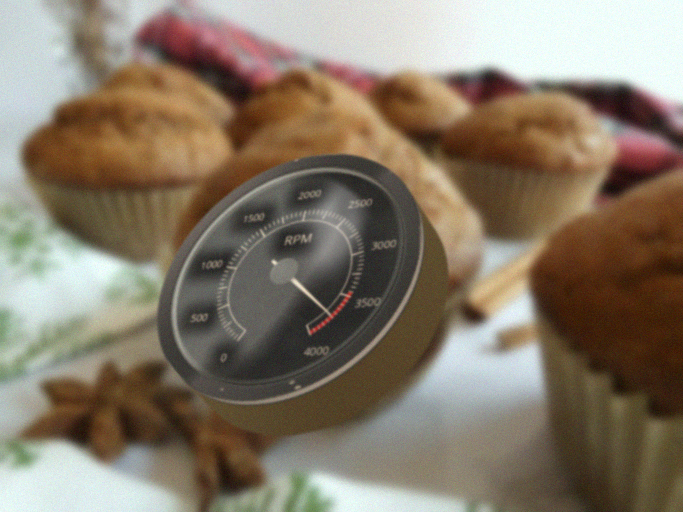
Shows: 3750 rpm
